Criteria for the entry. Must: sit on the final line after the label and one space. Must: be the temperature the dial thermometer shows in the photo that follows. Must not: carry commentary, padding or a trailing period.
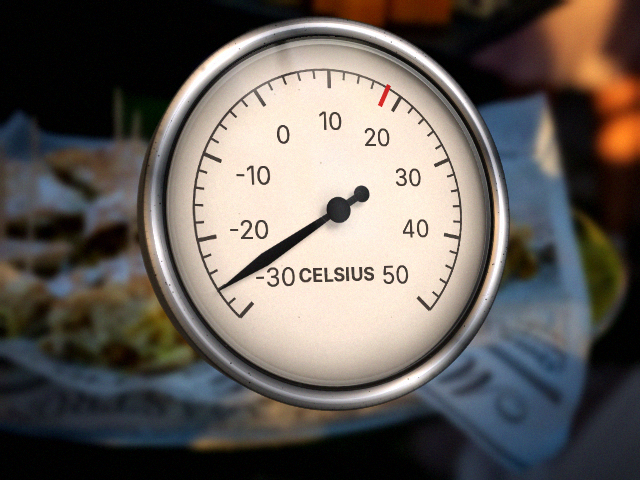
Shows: -26 °C
